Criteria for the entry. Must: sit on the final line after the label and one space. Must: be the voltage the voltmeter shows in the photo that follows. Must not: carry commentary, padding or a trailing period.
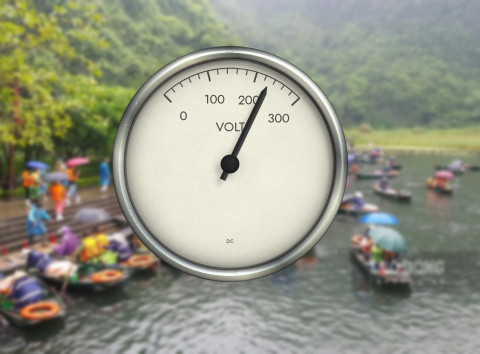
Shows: 230 V
